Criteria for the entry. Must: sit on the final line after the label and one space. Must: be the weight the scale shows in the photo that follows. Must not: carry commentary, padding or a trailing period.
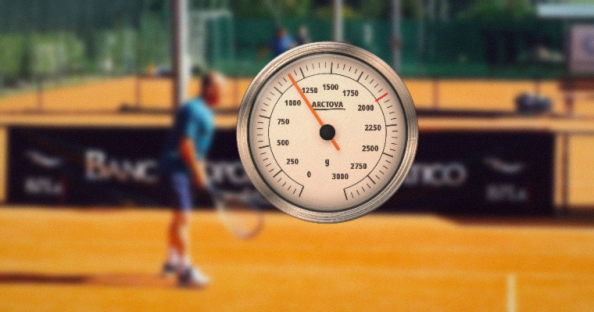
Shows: 1150 g
